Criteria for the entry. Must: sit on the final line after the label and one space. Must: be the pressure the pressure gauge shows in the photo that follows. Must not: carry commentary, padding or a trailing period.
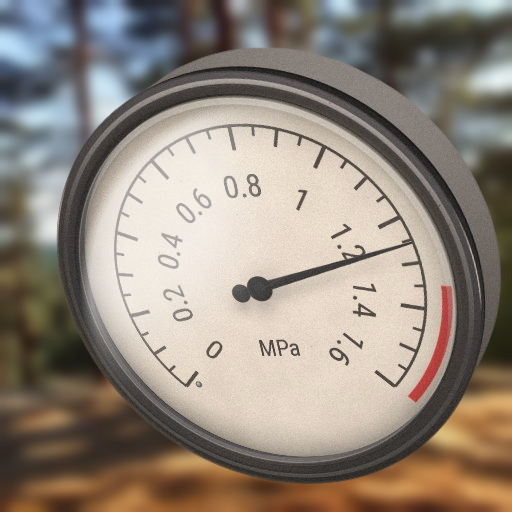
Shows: 1.25 MPa
